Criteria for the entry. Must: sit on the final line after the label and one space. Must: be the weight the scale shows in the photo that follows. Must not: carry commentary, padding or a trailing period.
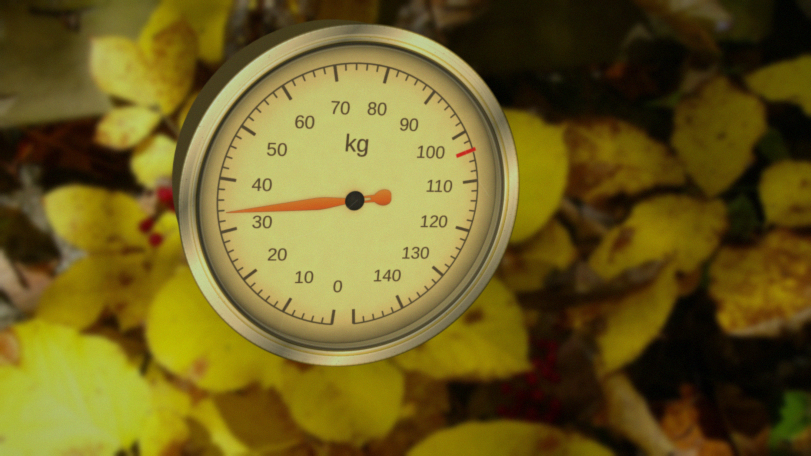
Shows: 34 kg
